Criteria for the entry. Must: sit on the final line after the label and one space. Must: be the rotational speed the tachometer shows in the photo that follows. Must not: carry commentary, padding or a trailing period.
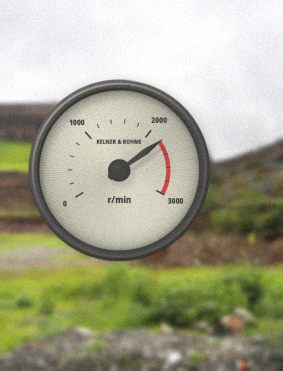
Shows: 2200 rpm
